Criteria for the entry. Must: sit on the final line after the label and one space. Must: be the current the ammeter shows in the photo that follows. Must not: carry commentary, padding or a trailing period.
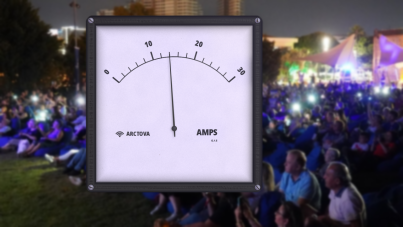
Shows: 14 A
